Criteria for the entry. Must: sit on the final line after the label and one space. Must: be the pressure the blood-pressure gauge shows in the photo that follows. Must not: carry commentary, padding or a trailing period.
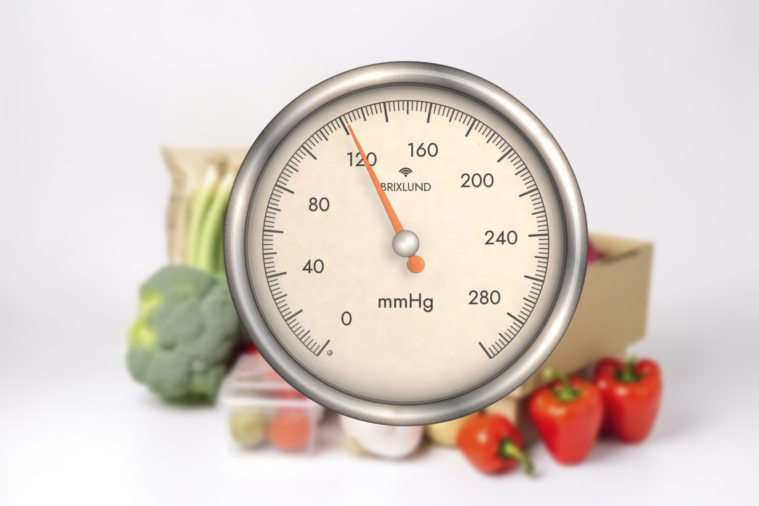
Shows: 122 mmHg
